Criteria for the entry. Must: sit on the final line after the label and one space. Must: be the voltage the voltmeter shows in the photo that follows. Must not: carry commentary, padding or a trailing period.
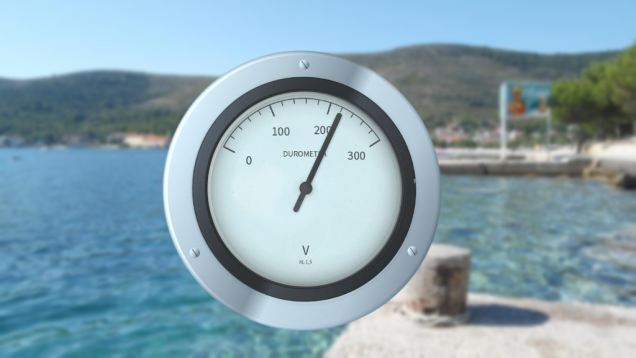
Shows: 220 V
